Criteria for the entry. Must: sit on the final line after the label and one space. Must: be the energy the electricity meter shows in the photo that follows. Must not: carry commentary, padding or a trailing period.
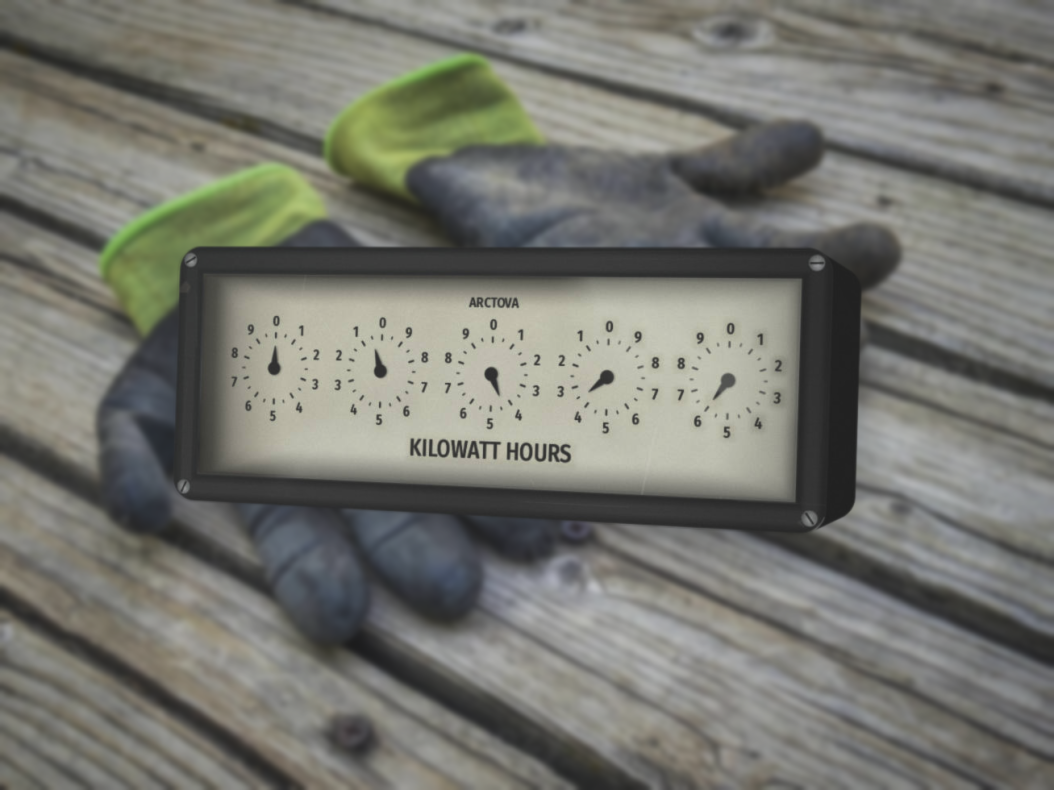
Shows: 436 kWh
